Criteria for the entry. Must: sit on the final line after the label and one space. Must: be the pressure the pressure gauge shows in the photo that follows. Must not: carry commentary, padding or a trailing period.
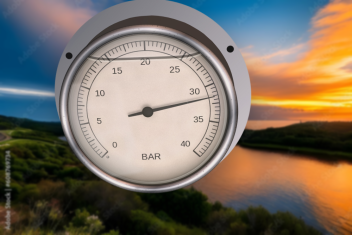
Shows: 31.5 bar
